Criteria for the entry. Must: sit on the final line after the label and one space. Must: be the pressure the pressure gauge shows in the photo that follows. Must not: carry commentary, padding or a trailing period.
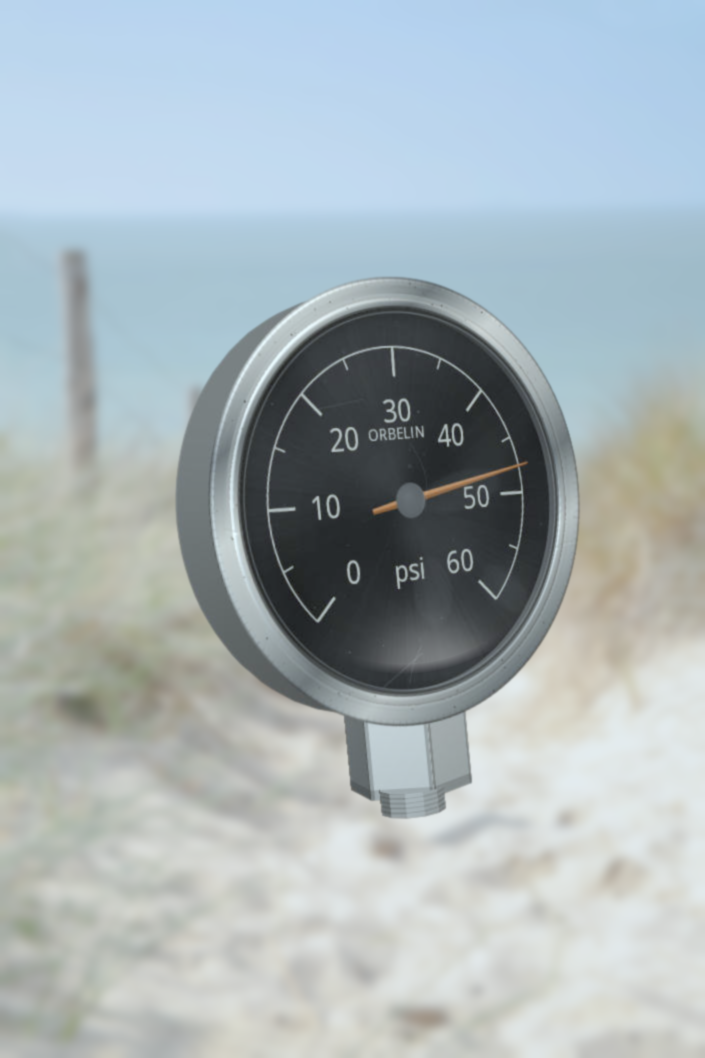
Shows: 47.5 psi
